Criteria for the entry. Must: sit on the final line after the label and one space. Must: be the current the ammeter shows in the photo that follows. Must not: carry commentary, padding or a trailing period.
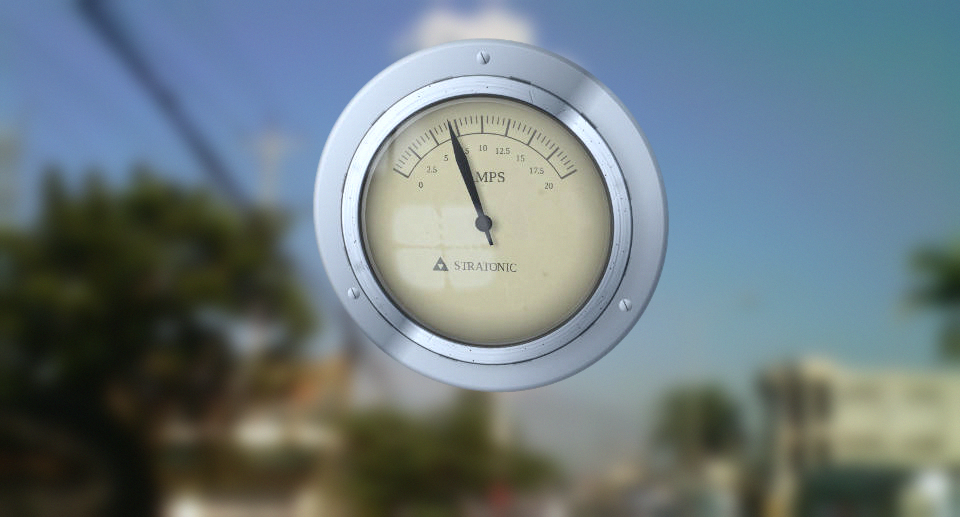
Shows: 7 A
